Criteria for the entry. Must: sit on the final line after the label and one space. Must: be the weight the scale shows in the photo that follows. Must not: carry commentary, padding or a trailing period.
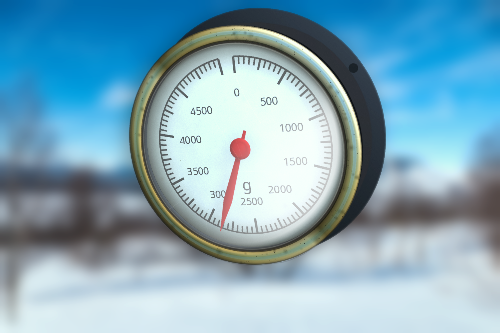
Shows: 2850 g
